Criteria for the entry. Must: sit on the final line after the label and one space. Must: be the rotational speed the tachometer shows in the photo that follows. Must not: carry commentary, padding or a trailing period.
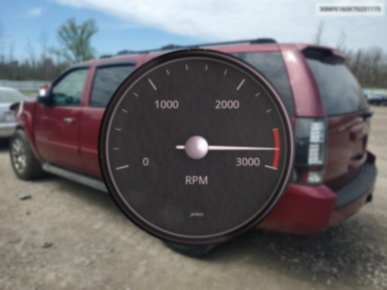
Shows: 2800 rpm
